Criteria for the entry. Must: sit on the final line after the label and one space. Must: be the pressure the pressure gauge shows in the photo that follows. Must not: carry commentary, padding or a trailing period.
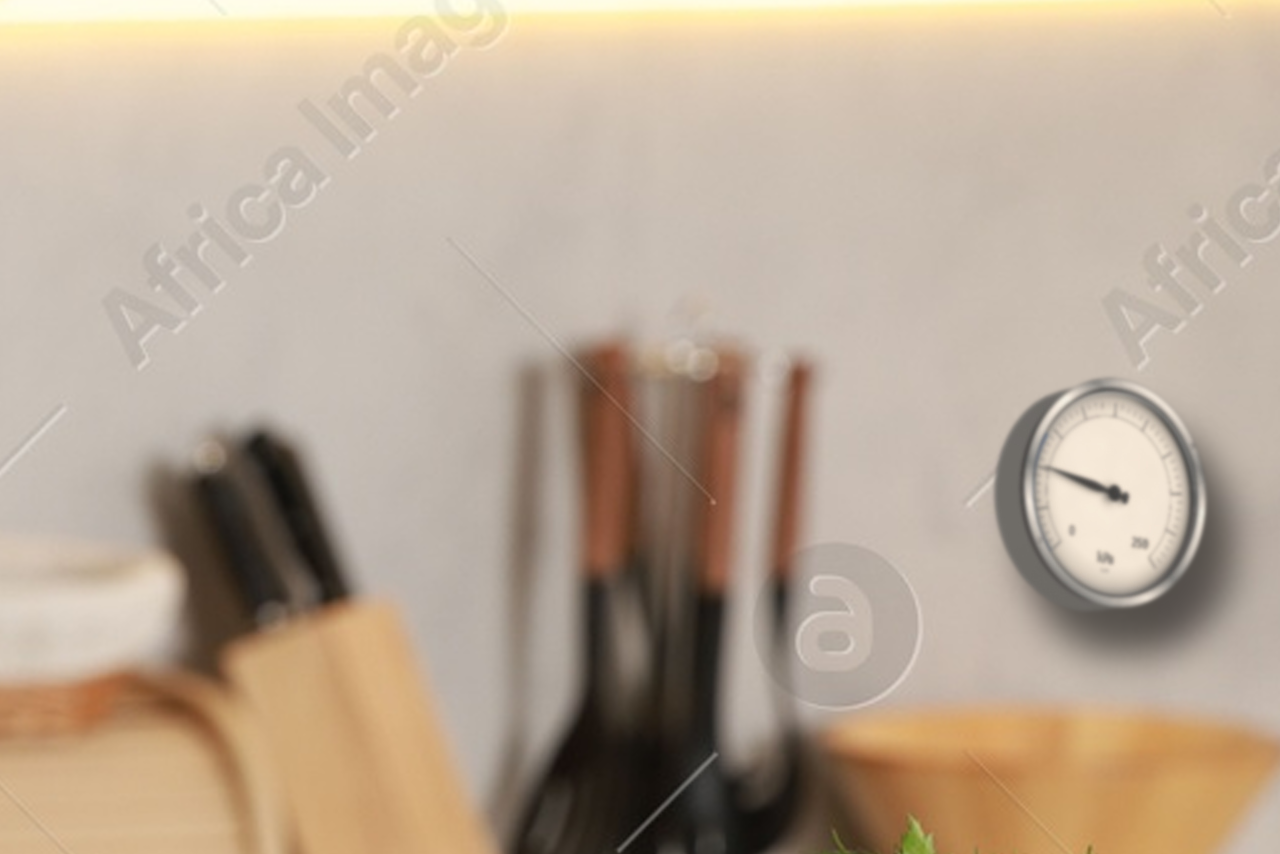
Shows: 50 kPa
